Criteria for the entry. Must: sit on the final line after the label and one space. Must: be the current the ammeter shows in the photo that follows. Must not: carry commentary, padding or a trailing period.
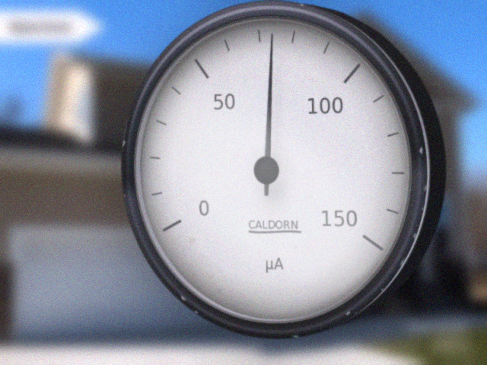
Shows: 75 µA
